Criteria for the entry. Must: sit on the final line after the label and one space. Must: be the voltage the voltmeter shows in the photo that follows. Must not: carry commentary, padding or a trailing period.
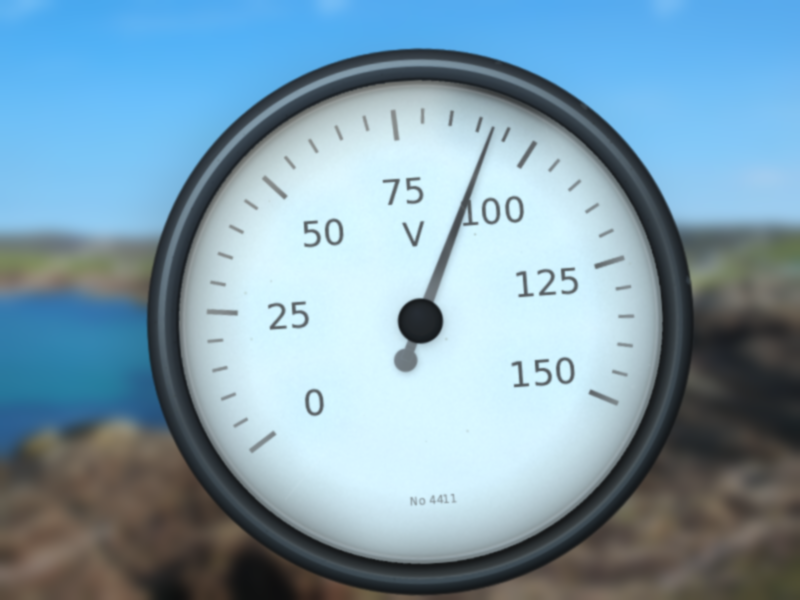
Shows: 92.5 V
